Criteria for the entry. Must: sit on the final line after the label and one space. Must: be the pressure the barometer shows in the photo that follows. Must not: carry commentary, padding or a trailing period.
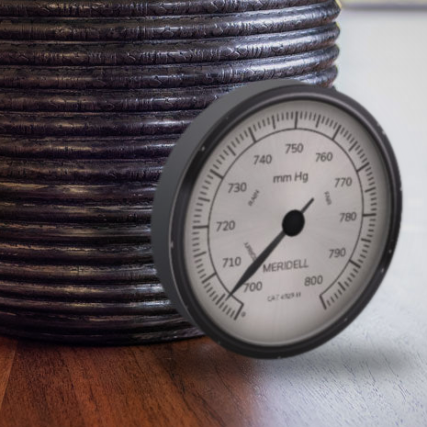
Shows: 705 mmHg
